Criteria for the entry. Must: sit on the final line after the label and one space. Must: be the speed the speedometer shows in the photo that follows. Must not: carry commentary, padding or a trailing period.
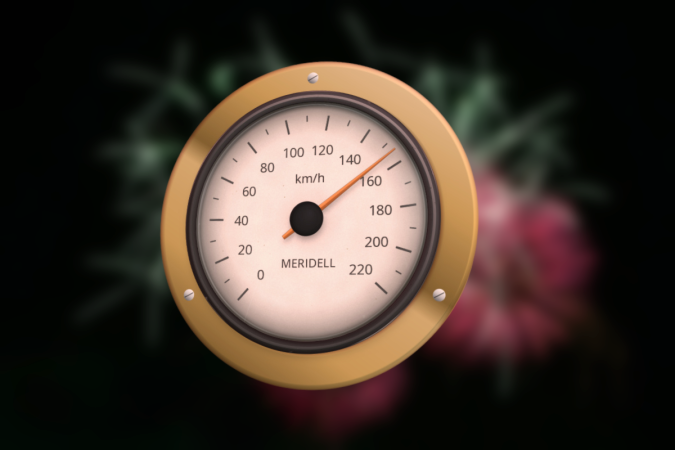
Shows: 155 km/h
